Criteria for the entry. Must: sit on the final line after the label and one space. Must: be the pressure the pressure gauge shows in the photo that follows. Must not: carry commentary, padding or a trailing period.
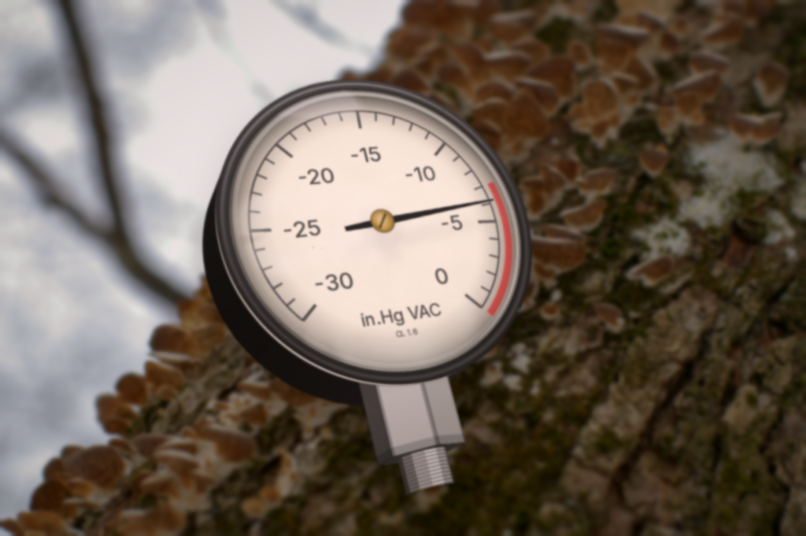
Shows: -6 inHg
